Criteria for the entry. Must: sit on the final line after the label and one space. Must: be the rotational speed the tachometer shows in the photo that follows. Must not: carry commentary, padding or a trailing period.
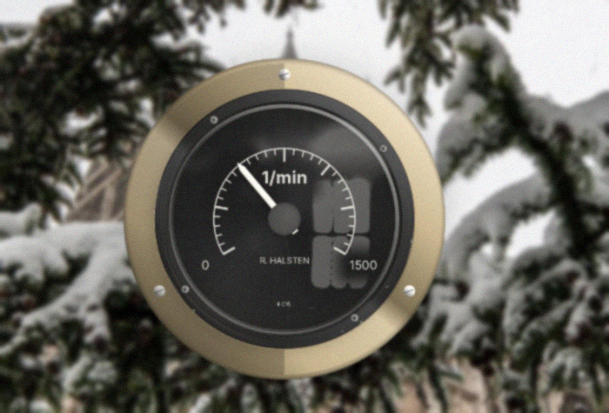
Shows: 500 rpm
